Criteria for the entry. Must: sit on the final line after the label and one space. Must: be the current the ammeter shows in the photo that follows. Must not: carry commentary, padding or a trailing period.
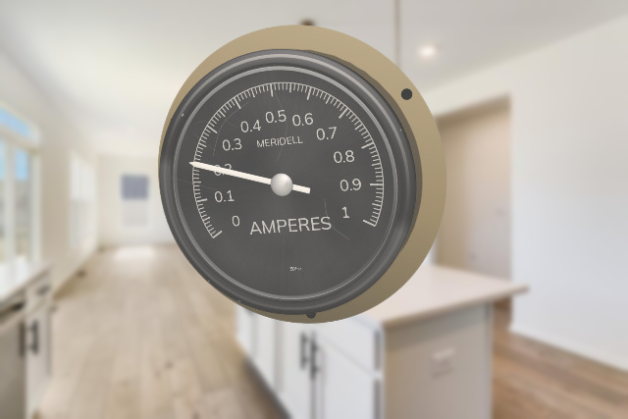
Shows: 0.2 A
